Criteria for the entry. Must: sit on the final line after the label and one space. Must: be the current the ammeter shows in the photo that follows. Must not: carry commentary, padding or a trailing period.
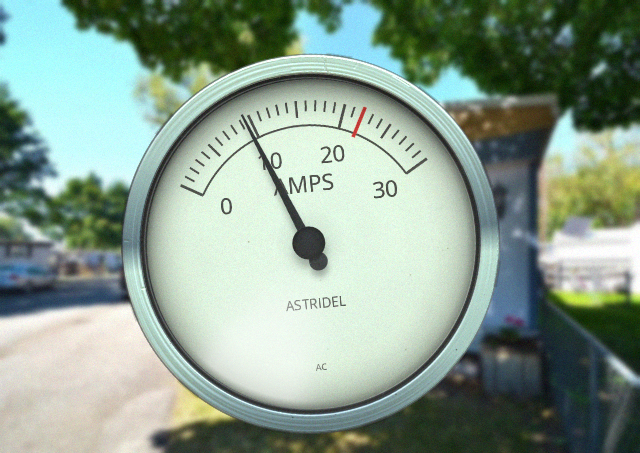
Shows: 9.5 A
